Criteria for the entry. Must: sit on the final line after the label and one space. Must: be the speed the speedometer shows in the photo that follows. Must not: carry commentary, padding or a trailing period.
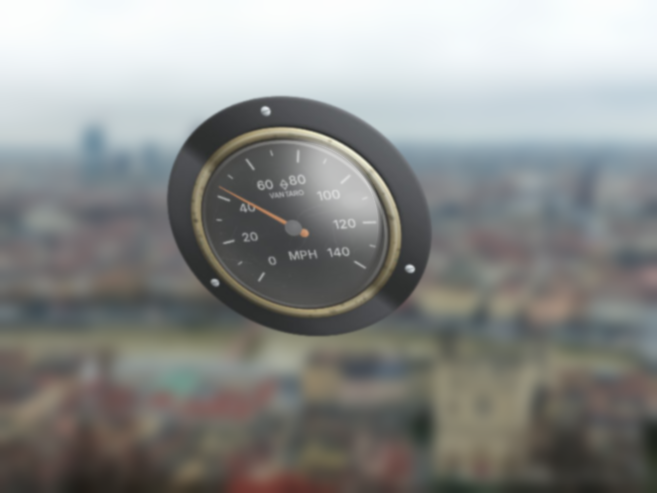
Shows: 45 mph
